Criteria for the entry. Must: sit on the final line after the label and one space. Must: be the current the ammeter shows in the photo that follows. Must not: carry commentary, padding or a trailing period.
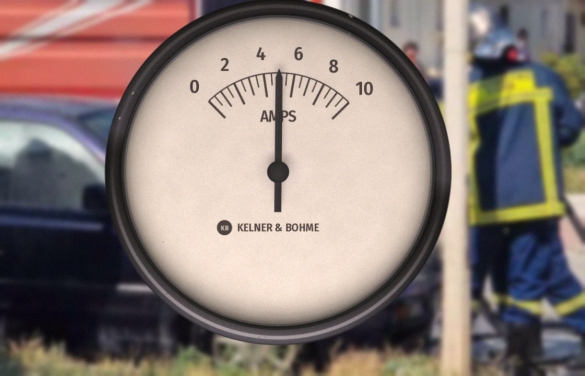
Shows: 5 A
